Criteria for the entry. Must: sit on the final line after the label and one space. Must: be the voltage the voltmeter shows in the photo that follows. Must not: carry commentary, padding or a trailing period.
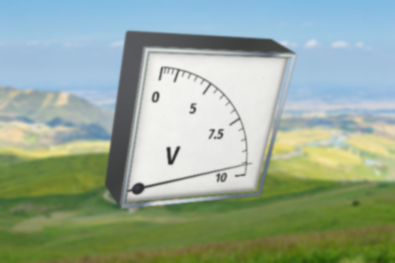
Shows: 9.5 V
